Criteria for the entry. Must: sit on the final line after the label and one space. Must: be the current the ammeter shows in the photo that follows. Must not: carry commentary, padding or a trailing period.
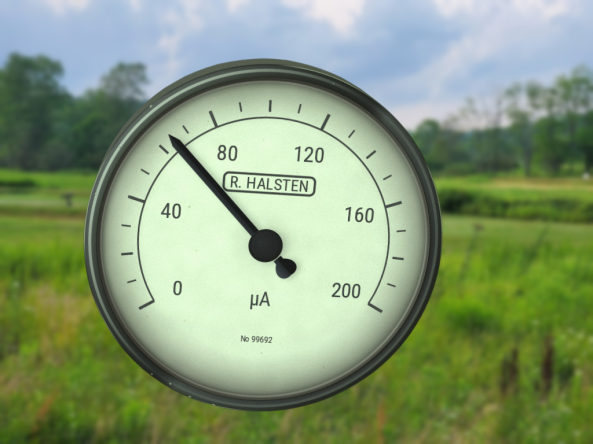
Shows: 65 µA
